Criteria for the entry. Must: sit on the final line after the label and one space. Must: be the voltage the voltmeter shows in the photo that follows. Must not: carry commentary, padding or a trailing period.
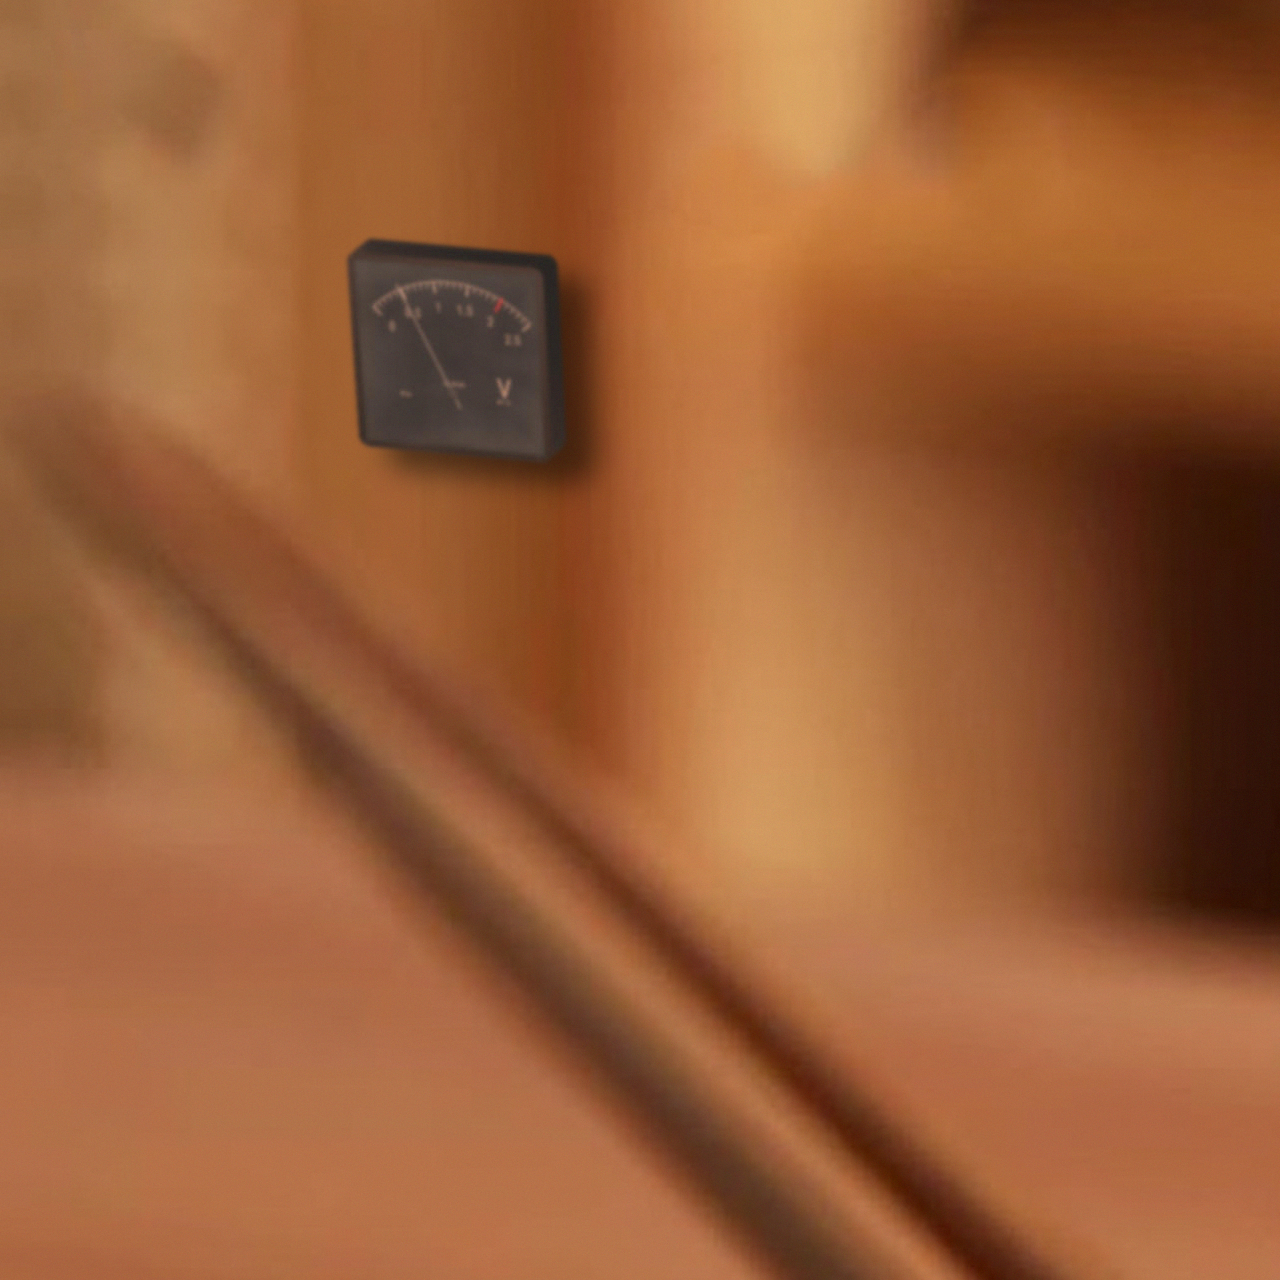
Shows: 0.5 V
